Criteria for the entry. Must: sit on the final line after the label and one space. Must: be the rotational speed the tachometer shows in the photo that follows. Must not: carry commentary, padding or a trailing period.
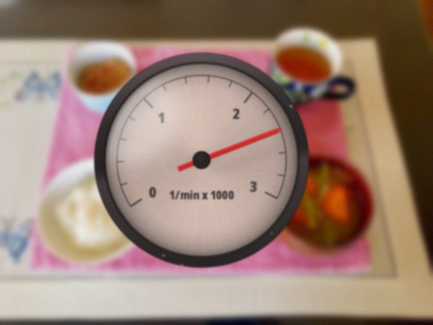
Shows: 2400 rpm
